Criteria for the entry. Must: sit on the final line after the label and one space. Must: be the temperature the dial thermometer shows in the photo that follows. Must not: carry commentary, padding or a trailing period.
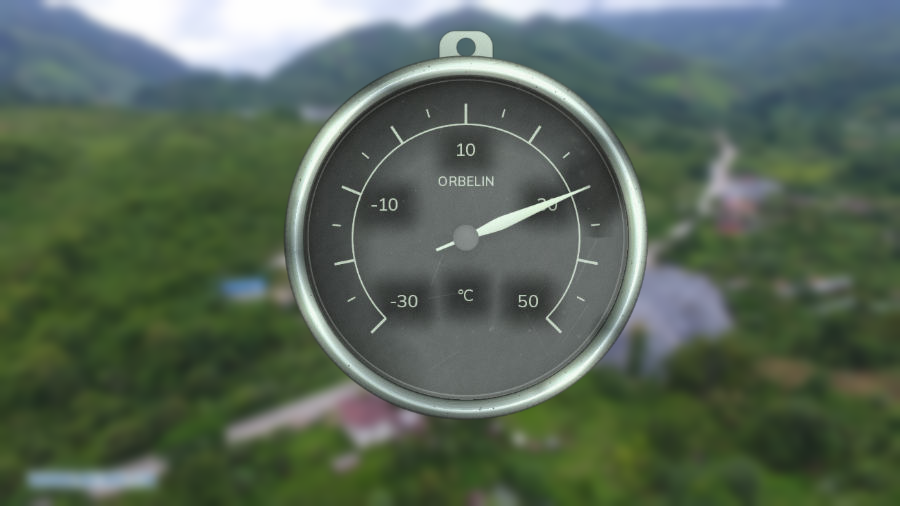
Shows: 30 °C
